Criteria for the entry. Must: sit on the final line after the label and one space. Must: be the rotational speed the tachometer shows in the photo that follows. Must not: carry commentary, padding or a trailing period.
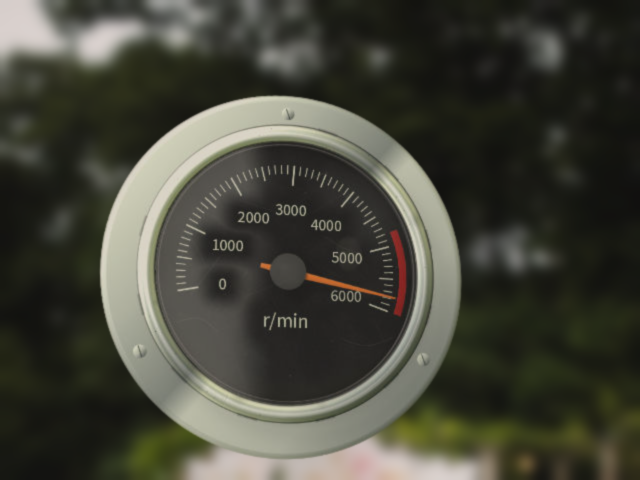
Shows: 5800 rpm
